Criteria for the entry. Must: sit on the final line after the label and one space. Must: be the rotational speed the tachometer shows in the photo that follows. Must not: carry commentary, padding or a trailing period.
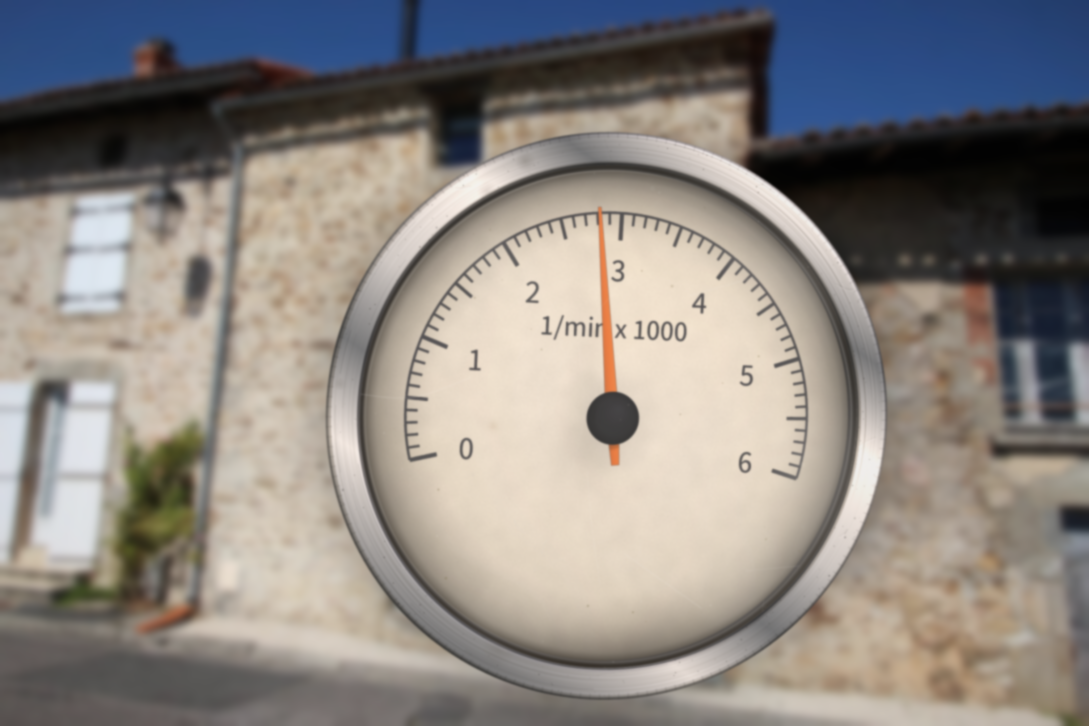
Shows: 2800 rpm
